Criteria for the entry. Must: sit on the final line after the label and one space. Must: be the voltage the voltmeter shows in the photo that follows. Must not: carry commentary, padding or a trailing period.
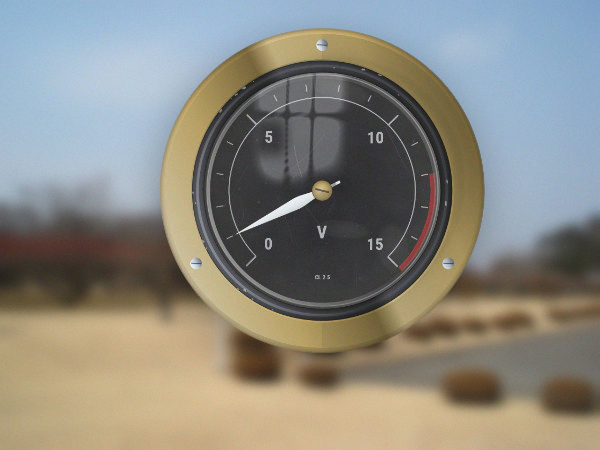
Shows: 1 V
